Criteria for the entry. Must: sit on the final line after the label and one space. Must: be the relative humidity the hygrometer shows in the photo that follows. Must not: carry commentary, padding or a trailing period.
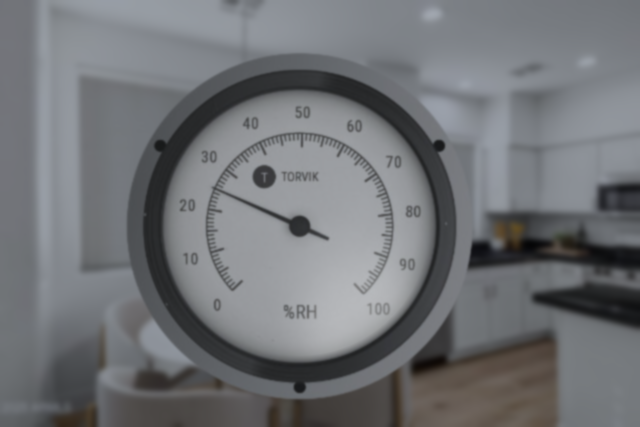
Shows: 25 %
